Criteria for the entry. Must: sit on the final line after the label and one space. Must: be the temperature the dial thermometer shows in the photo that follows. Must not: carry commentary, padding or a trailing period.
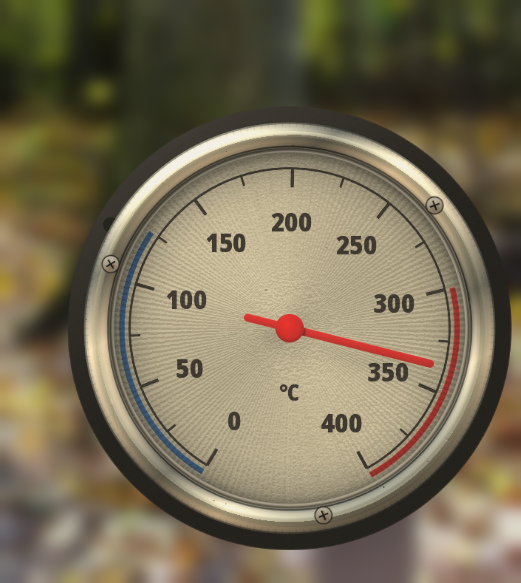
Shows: 337.5 °C
